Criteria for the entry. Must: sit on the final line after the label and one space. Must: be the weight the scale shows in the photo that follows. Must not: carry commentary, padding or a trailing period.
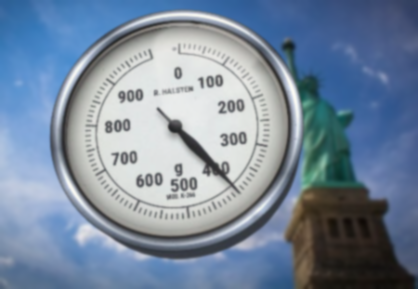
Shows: 400 g
